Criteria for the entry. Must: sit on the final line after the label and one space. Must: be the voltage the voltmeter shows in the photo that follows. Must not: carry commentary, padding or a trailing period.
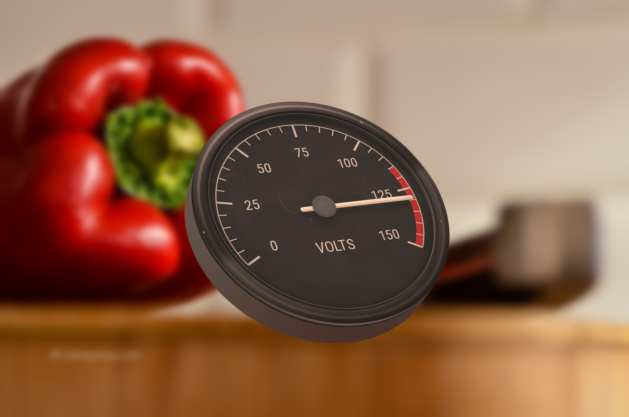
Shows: 130 V
